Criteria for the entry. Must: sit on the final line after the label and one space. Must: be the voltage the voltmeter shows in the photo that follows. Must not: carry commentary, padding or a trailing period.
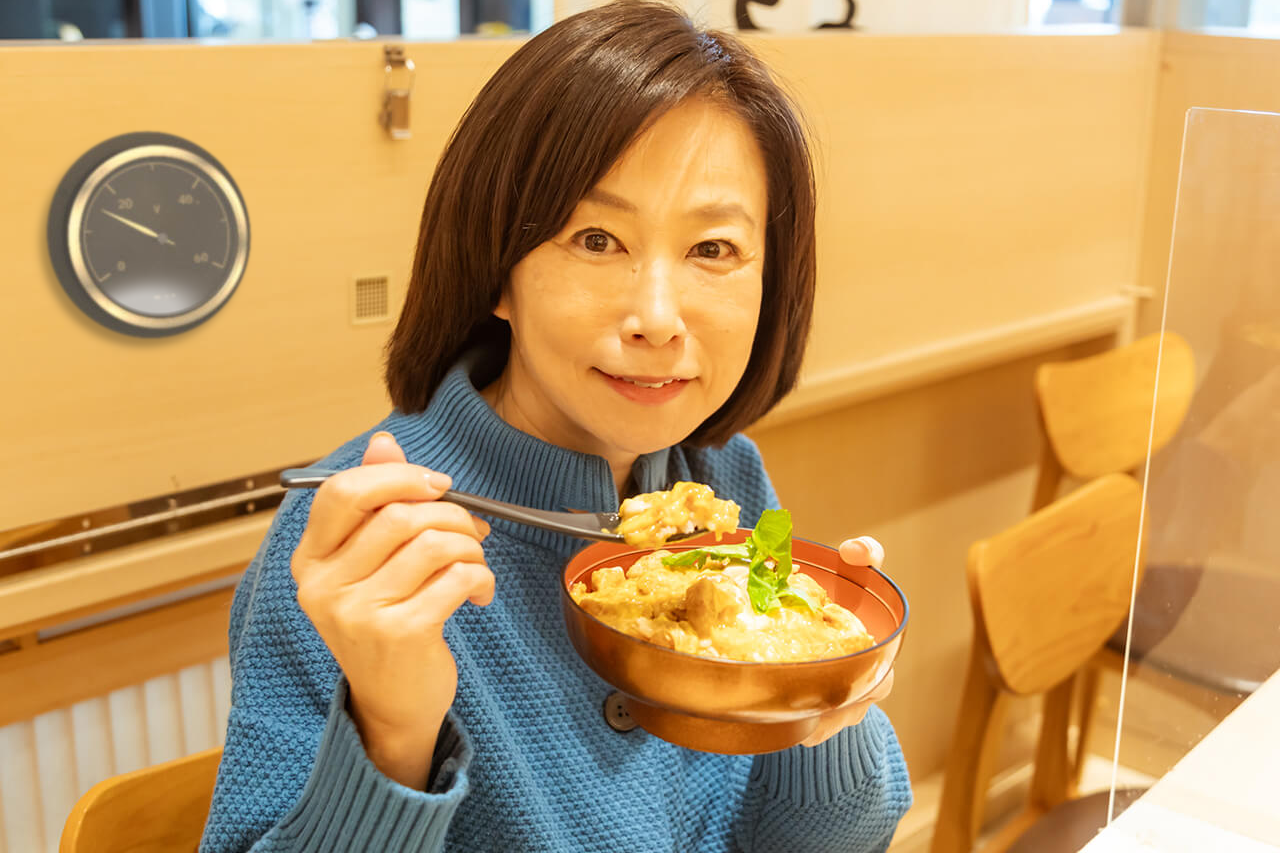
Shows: 15 V
